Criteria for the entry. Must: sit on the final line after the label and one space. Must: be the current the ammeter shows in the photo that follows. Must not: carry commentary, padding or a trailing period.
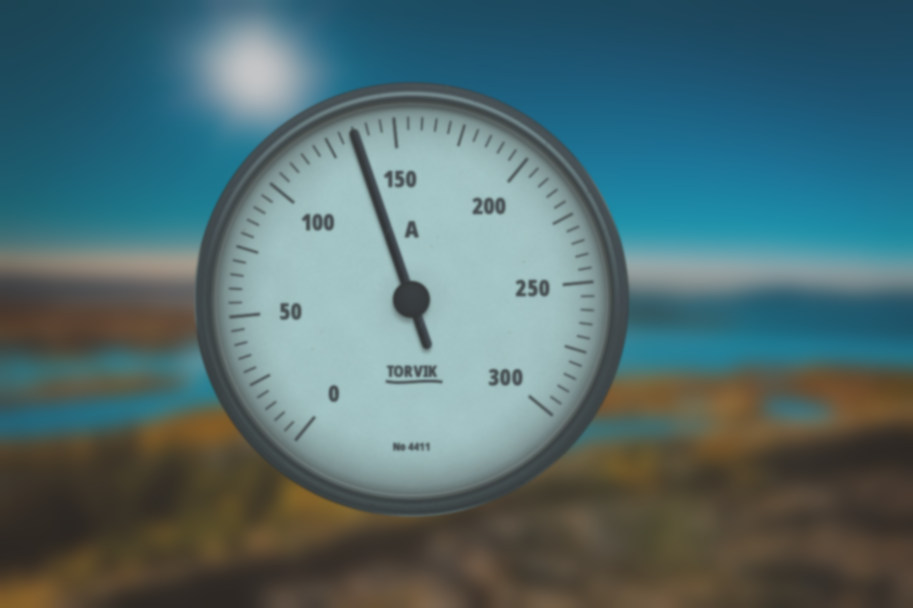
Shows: 135 A
